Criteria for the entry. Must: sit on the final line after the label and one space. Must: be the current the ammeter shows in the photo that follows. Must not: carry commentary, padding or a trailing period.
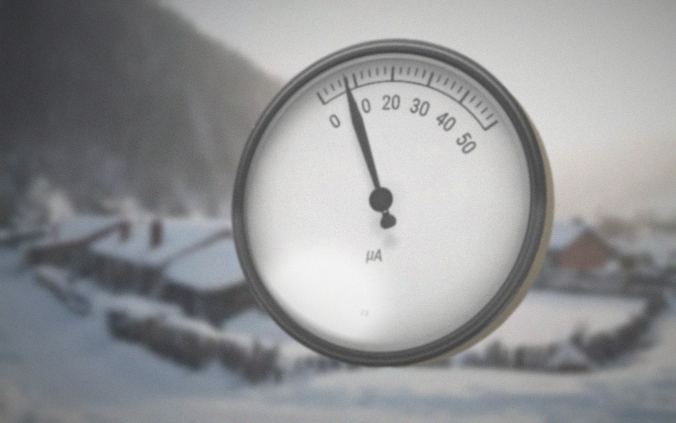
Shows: 8 µA
